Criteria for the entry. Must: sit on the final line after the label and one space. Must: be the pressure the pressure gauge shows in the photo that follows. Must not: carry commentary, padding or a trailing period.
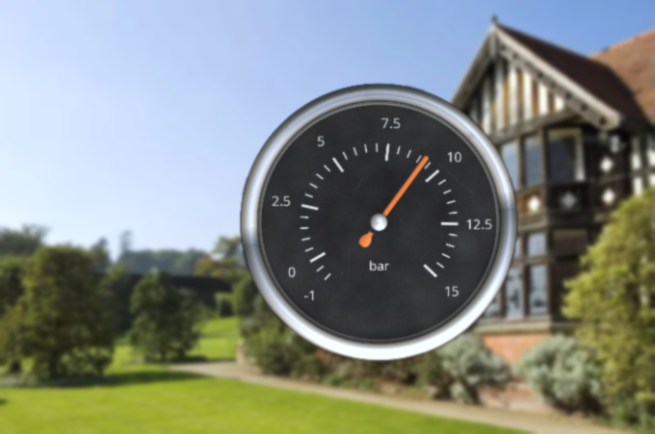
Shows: 9.25 bar
